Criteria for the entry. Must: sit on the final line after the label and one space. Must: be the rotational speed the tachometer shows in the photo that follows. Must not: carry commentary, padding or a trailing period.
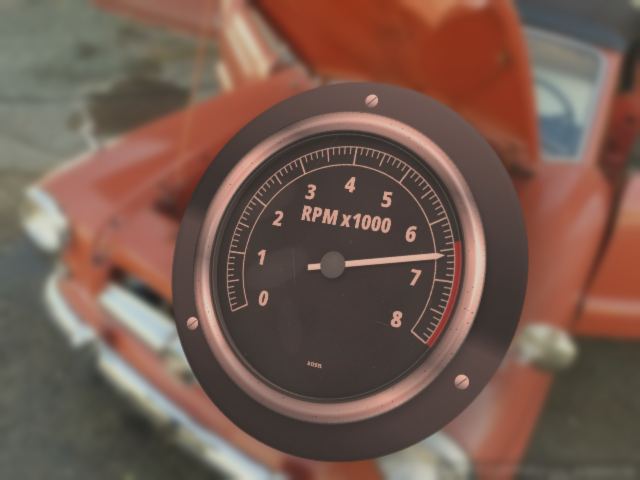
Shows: 6600 rpm
